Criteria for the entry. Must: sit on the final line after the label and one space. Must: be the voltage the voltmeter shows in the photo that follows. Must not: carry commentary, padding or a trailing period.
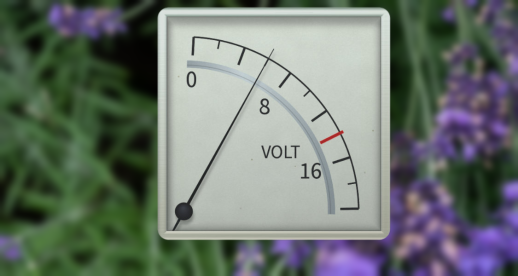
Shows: 6 V
